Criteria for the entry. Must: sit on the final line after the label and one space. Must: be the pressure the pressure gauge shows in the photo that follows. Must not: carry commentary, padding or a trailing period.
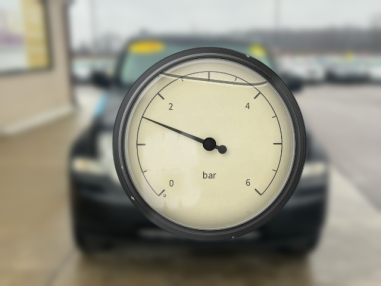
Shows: 1.5 bar
